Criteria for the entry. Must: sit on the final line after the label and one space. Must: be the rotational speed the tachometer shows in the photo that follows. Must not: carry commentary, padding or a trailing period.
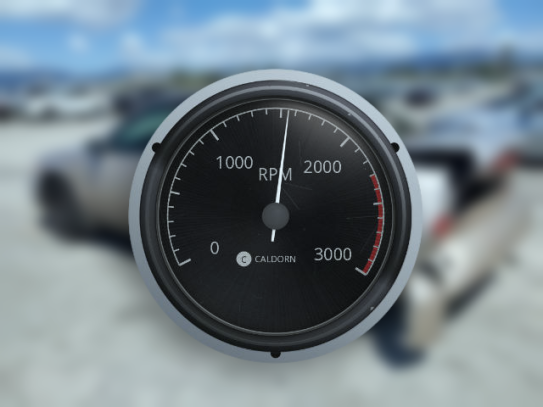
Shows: 1550 rpm
